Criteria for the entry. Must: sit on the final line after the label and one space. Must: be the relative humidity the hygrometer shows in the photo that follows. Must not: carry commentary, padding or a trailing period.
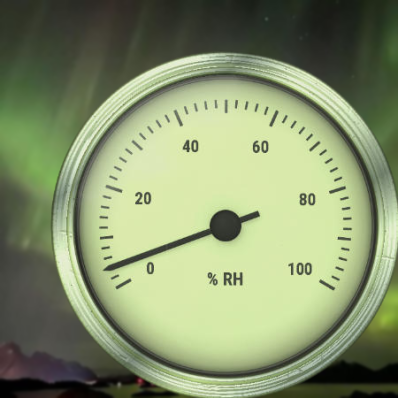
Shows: 4 %
